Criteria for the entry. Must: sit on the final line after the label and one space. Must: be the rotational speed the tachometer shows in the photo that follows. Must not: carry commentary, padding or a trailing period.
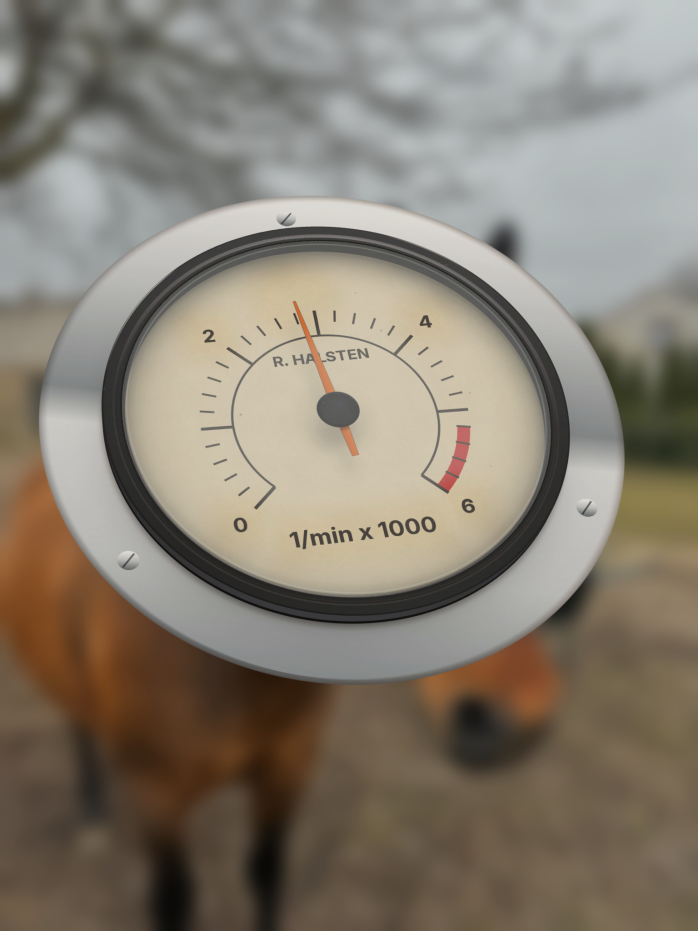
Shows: 2800 rpm
